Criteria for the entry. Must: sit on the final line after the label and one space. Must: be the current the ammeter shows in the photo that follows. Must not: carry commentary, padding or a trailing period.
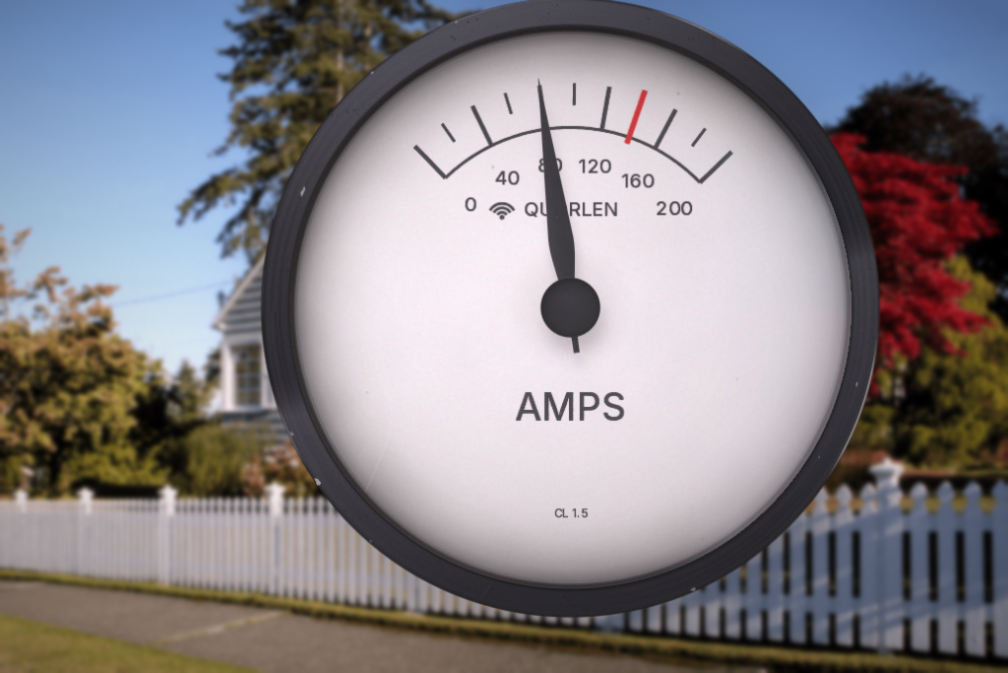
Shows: 80 A
